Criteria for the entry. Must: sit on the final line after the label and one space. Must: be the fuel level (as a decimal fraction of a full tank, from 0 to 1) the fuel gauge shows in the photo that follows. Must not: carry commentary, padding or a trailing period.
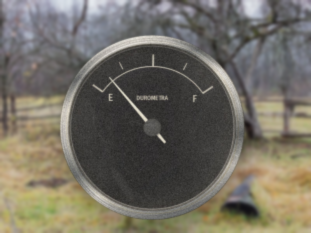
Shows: 0.125
